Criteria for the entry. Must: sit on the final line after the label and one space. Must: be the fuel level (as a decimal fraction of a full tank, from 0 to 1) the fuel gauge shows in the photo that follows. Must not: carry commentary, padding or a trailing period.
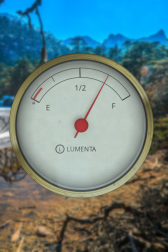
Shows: 0.75
